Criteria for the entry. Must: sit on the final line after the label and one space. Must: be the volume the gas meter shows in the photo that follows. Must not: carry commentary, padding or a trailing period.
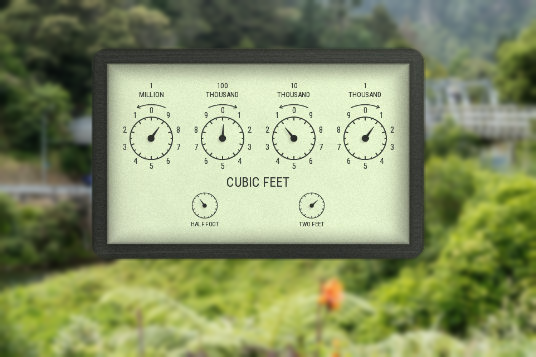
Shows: 901100 ft³
